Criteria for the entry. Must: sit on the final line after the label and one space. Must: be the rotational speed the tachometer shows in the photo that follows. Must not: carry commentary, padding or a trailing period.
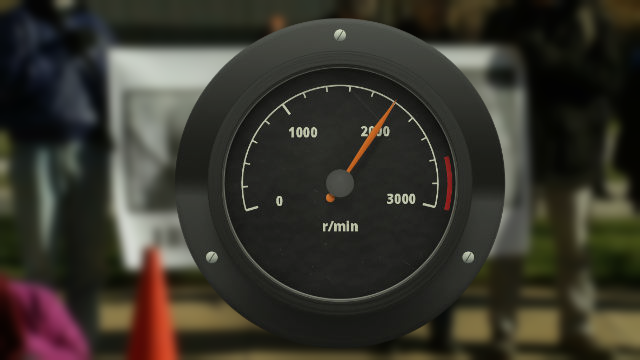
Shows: 2000 rpm
